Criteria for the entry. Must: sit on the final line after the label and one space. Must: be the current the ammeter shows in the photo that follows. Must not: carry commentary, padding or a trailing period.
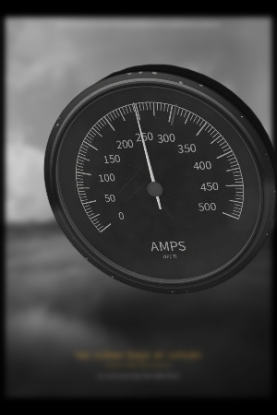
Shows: 250 A
